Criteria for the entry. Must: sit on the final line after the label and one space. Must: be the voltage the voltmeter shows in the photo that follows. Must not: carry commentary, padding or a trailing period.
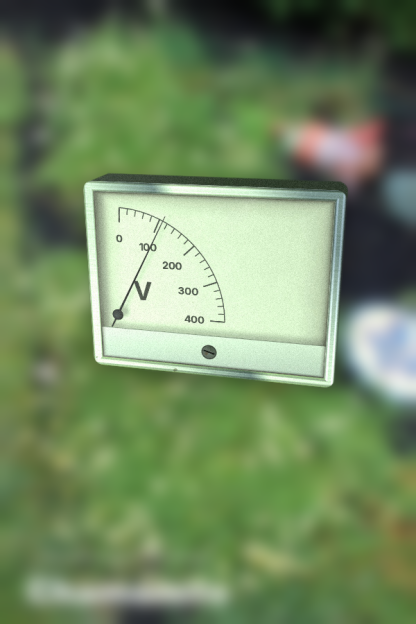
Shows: 110 V
